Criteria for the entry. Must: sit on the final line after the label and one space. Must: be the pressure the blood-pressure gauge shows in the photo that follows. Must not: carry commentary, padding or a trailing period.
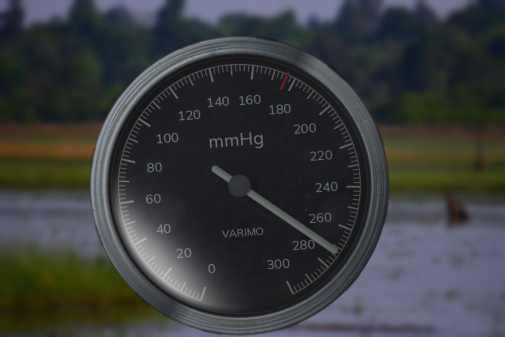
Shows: 272 mmHg
